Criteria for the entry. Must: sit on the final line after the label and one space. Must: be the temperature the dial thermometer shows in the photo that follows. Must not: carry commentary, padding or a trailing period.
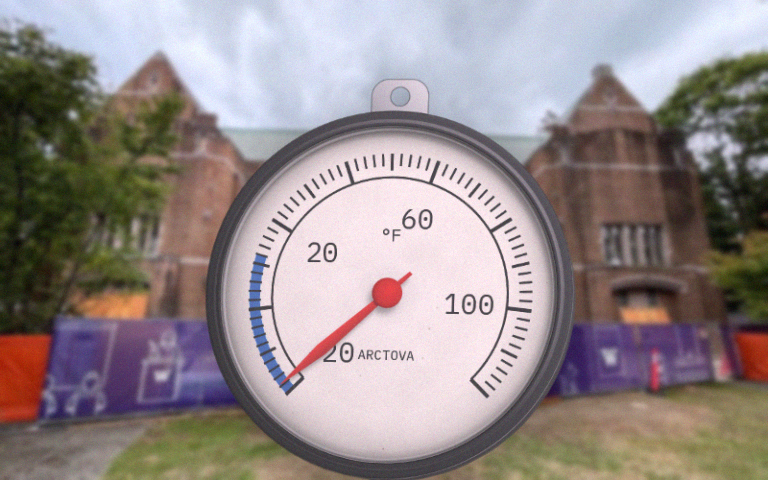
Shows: -18 °F
